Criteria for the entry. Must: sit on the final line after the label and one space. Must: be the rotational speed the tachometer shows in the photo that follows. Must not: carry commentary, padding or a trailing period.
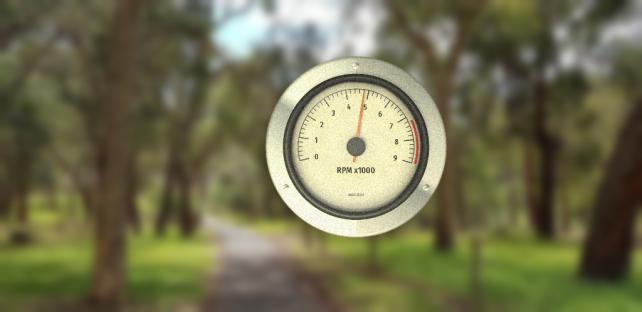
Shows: 4800 rpm
